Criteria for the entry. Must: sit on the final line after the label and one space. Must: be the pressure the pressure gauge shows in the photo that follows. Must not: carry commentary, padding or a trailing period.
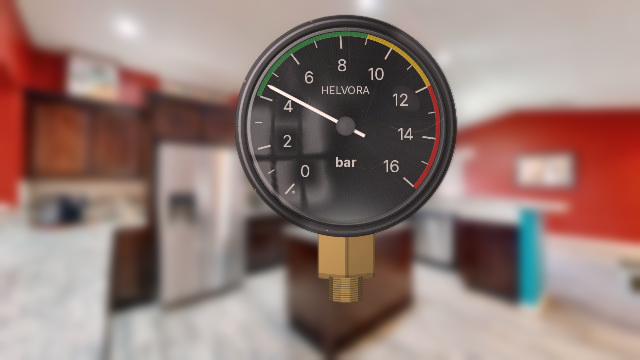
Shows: 4.5 bar
